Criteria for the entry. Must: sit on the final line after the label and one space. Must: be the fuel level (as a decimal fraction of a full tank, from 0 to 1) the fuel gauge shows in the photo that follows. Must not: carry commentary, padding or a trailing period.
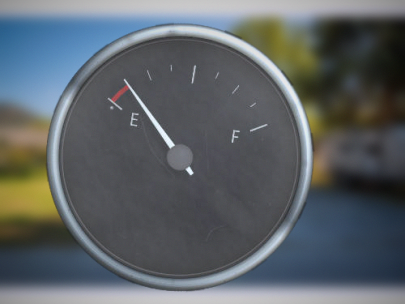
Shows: 0.125
